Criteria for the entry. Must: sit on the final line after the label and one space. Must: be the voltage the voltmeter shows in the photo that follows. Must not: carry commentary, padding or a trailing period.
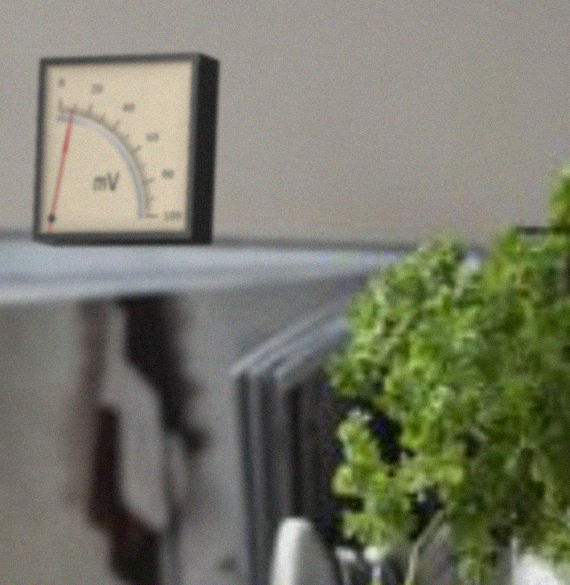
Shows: 10 mV
